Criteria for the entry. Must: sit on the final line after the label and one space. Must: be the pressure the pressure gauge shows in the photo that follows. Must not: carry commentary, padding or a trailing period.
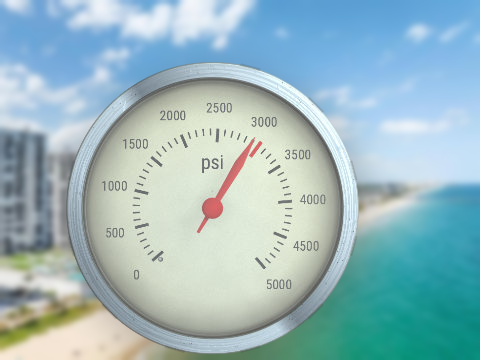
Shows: 3000 psi
